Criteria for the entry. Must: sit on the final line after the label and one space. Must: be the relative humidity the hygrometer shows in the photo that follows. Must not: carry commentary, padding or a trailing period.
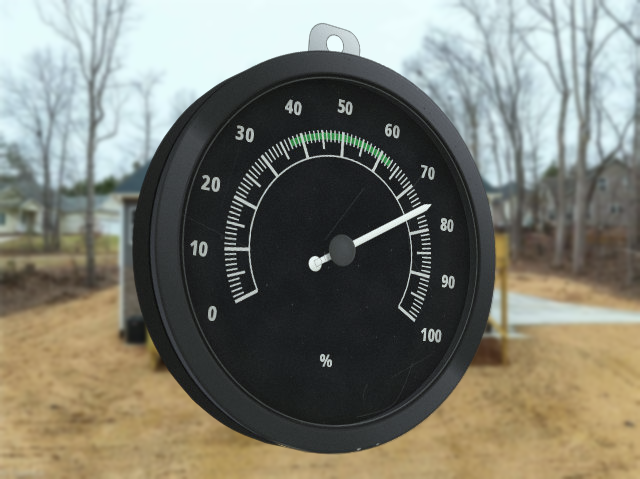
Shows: 75 %
